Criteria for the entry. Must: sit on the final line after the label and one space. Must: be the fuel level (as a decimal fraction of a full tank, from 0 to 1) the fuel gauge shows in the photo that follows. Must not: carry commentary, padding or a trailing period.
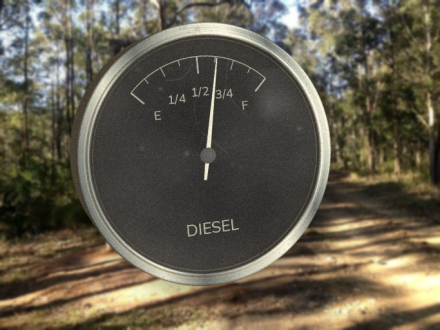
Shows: 0.625
